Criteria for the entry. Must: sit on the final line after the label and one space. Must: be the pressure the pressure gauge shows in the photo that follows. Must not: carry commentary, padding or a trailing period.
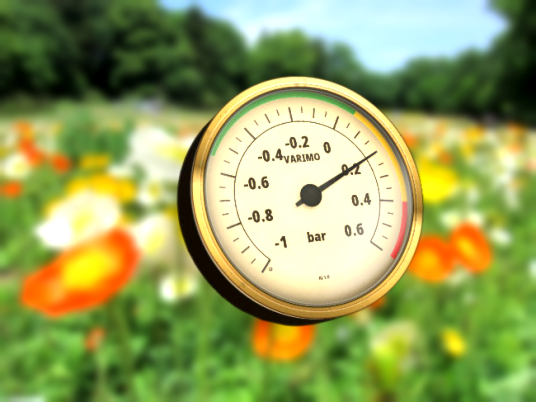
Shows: 0.2 bar
